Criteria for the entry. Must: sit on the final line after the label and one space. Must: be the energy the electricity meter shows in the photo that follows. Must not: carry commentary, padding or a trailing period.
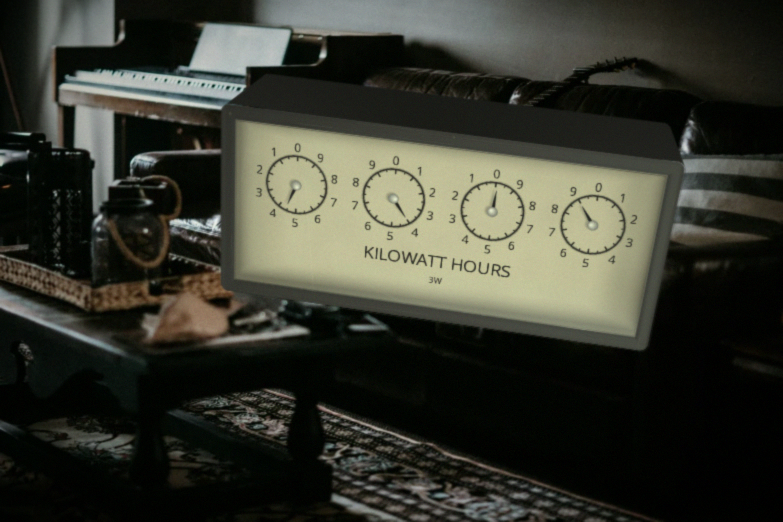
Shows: 4399 kWh
